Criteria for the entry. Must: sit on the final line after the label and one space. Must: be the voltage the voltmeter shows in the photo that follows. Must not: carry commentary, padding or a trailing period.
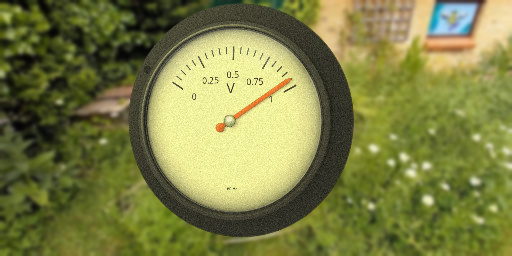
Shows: 0.95 V
